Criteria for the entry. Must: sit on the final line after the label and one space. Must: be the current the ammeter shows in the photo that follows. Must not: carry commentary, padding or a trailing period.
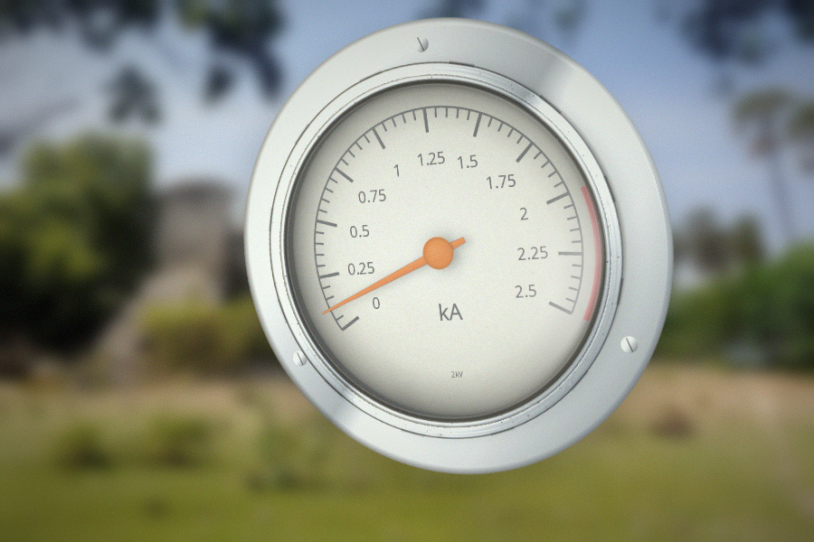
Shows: 0.1 kA
